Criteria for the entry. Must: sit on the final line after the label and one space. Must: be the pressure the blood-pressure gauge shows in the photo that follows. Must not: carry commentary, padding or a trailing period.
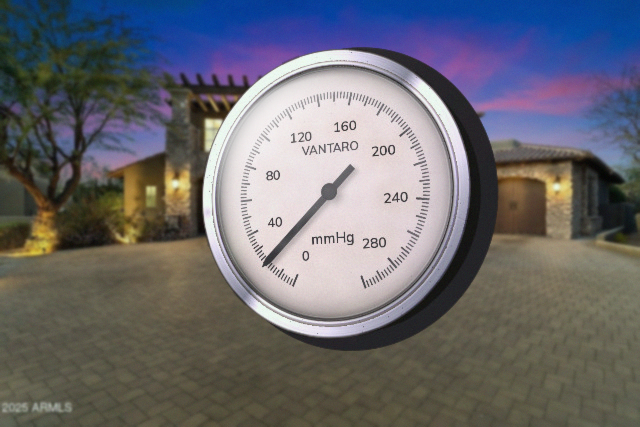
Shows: 20 mmHg
